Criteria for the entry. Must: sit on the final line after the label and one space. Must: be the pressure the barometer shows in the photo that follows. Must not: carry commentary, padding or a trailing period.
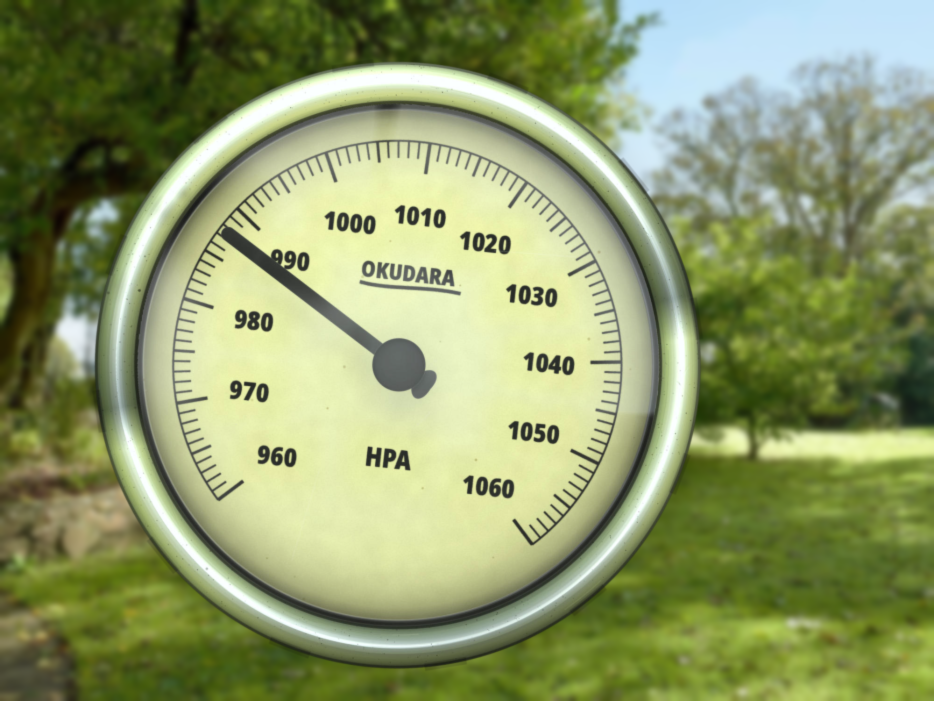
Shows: 987.5 hPa
